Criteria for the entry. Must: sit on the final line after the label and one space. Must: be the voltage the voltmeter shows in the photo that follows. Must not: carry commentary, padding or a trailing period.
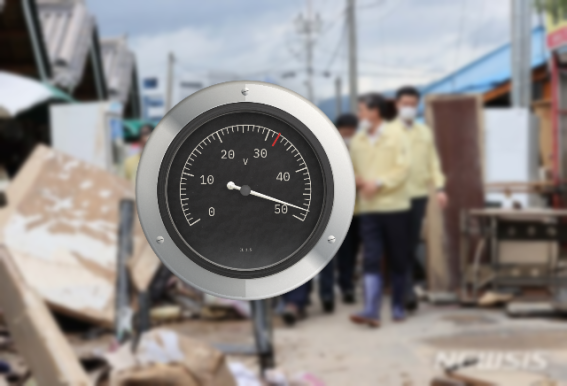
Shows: 48 V
